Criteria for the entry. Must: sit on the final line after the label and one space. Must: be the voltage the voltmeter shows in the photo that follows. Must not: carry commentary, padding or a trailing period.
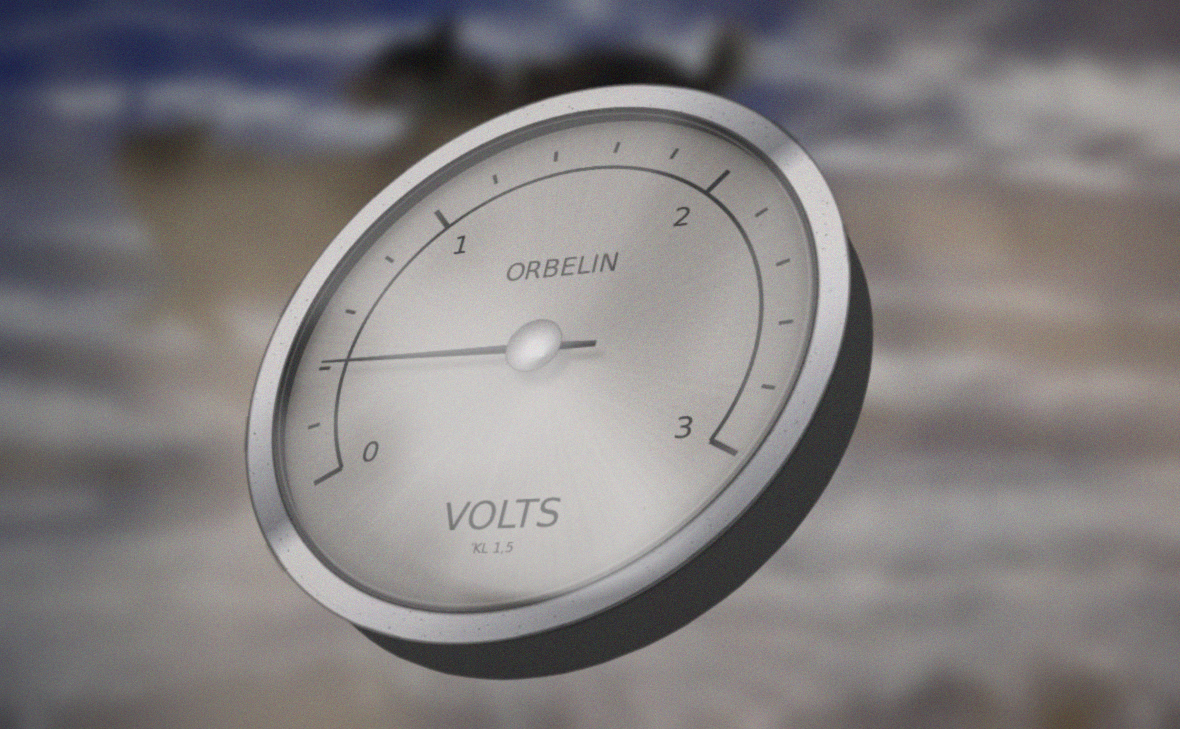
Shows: 0.4 V
